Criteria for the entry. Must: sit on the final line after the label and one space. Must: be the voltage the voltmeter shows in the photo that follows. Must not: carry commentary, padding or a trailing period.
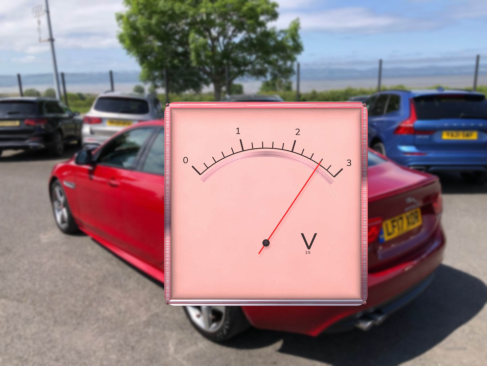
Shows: 2.6 V
